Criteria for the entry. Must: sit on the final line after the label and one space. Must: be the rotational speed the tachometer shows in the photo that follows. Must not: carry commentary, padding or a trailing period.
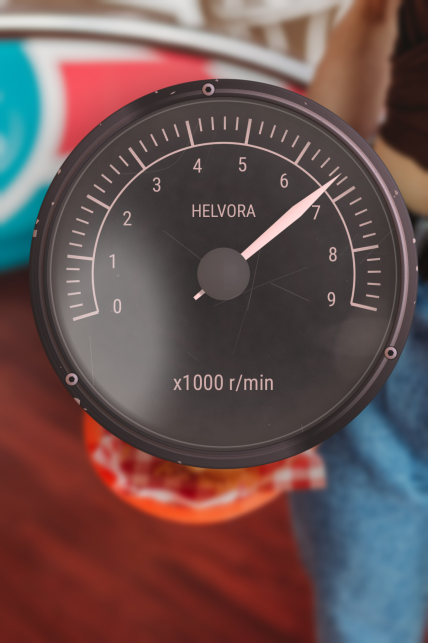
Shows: 6700 rpm
